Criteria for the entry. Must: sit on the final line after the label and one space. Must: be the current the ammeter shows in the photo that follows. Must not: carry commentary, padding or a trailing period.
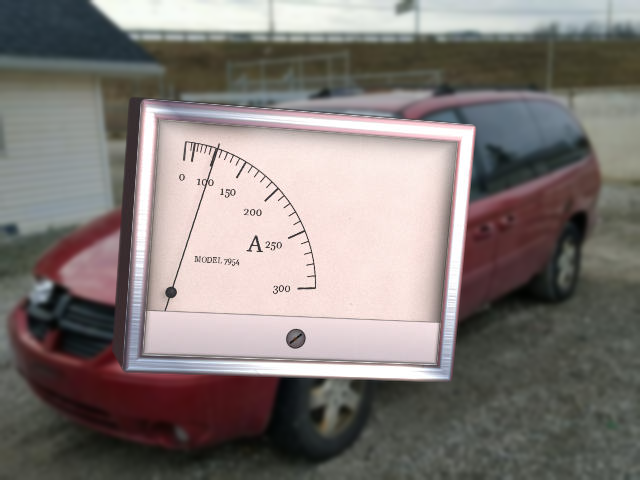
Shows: 100 A
